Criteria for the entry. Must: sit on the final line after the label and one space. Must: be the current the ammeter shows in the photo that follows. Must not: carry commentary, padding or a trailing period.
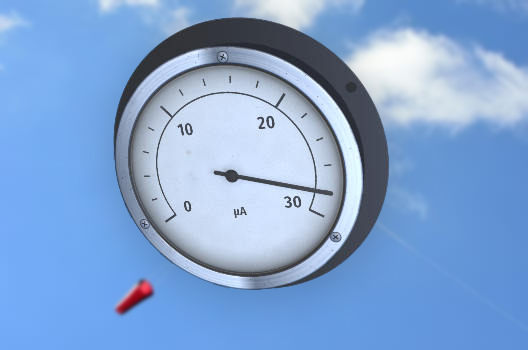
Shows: 28 µA
